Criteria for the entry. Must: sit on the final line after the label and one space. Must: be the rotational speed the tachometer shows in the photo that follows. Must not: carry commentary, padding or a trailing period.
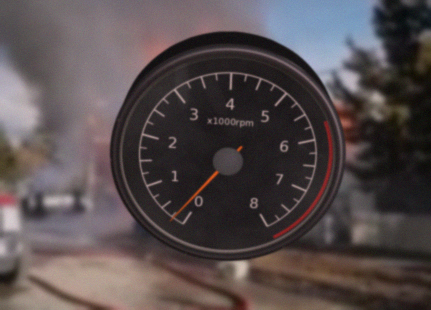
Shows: 250 rpm
